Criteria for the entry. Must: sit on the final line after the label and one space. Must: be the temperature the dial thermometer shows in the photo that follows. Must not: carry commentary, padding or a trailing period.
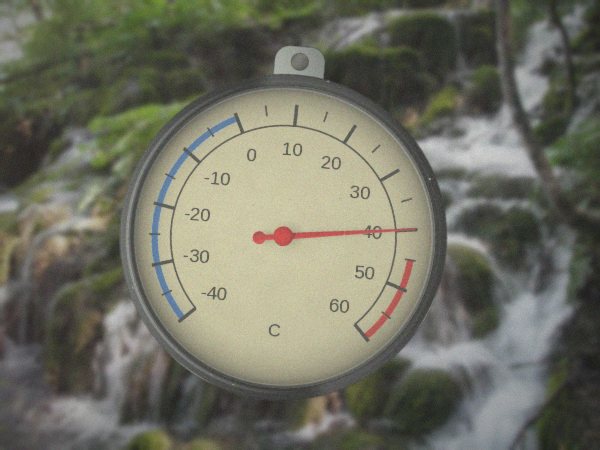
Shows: 40 °C
